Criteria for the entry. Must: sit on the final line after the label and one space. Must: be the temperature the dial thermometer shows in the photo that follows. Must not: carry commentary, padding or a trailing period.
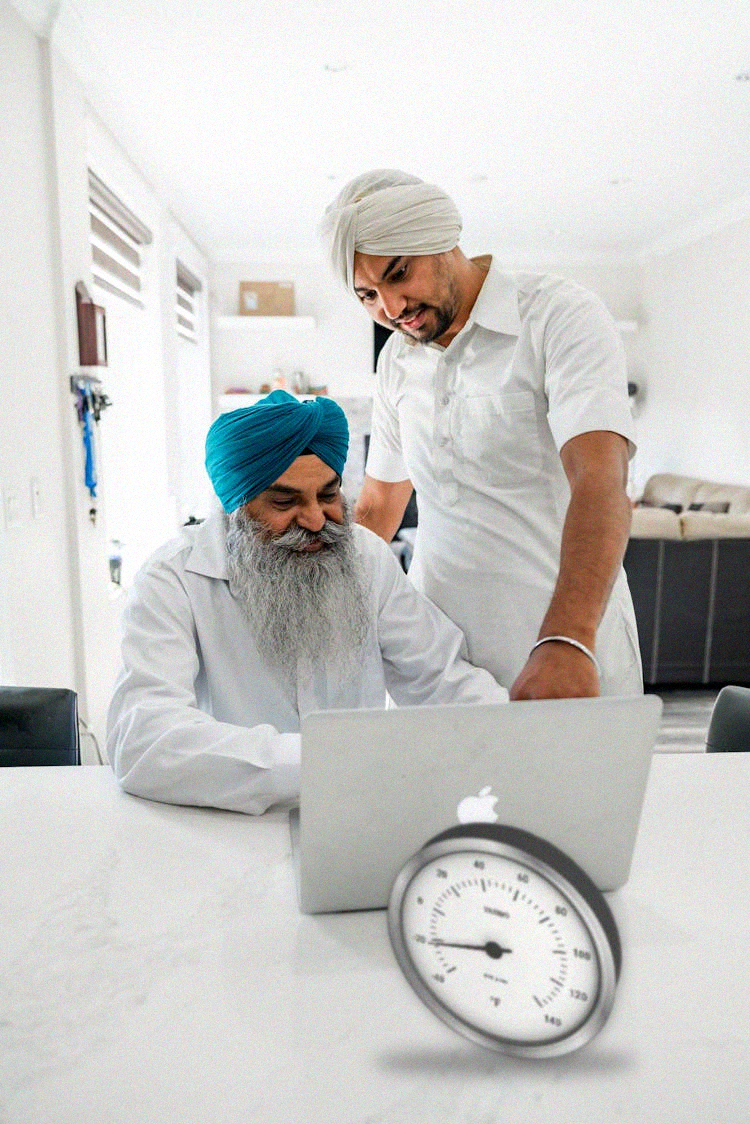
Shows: -20 °F
